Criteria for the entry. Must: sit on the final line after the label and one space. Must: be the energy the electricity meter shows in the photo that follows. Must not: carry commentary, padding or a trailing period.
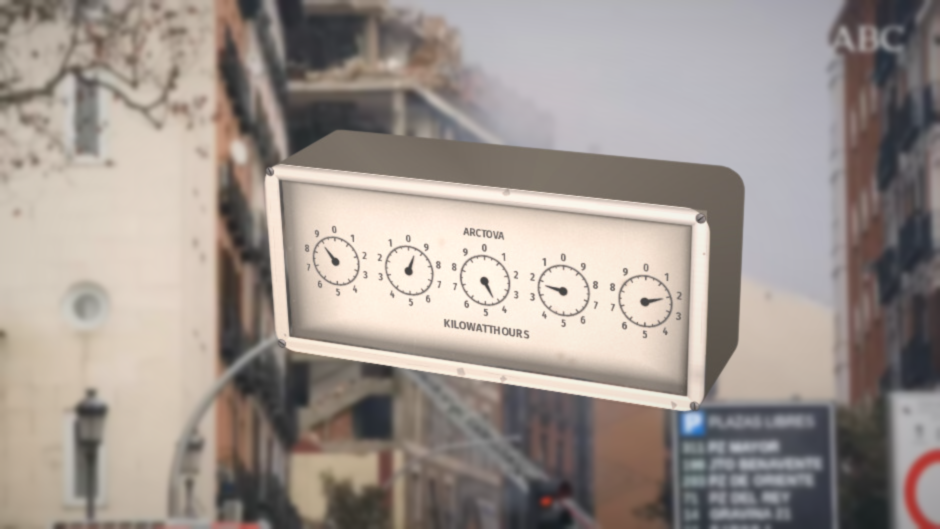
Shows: 89422 kWh
